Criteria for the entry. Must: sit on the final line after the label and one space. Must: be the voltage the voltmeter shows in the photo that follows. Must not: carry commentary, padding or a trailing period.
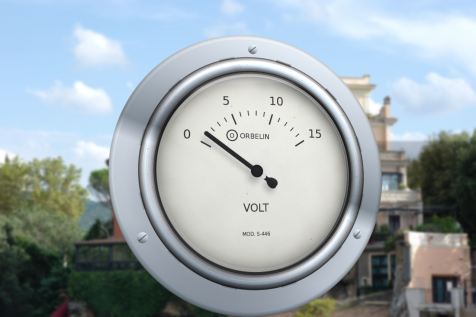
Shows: 1 V
